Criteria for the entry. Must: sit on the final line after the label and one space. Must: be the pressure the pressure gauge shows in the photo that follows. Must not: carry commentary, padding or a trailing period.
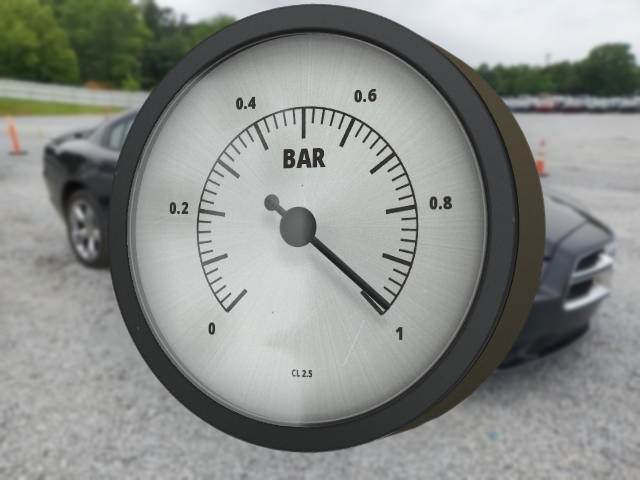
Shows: 0.98 bar
